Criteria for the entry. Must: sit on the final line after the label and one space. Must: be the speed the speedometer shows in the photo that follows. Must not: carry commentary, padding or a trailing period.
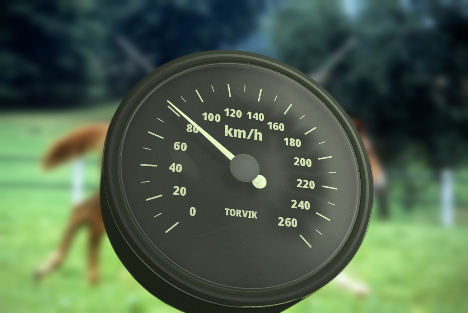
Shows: 80 km/h
